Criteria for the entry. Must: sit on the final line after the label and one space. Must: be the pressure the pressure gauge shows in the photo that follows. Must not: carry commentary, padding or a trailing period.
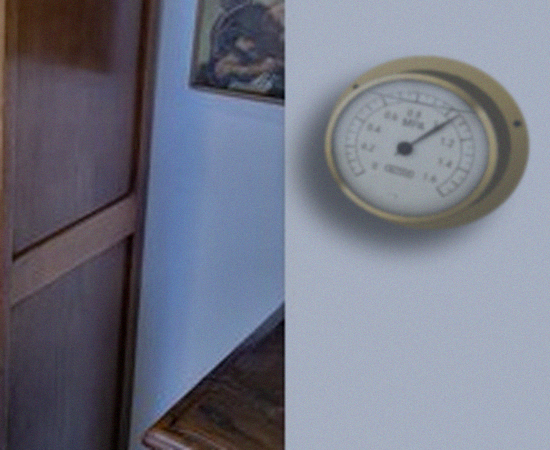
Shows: 1.05 MPa
